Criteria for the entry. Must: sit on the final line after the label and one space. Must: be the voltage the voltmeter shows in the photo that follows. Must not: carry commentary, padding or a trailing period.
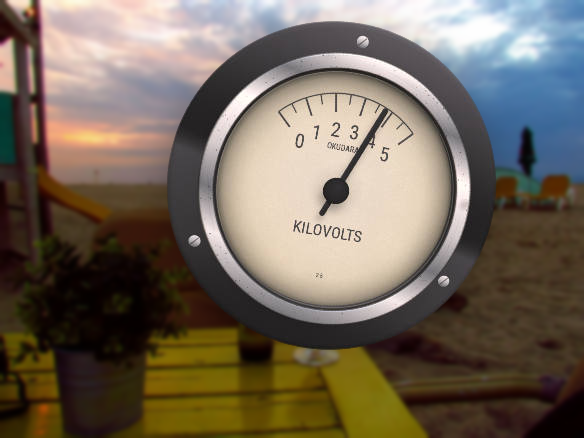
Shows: 3.75 kV
